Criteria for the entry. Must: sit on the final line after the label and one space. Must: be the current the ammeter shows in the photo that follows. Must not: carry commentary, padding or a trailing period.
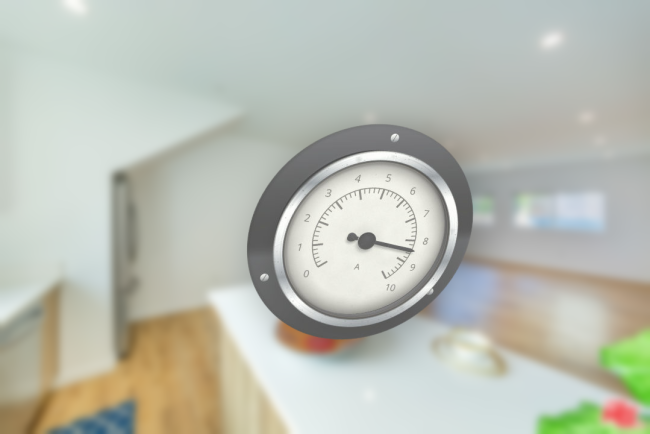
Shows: 8.4 A
